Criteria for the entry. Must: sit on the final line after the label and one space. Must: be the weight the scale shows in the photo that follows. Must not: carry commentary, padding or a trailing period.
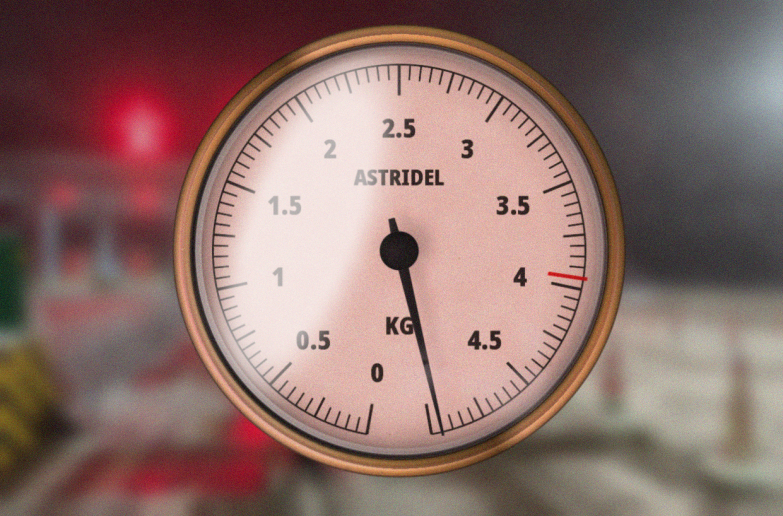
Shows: 4.95 kg
